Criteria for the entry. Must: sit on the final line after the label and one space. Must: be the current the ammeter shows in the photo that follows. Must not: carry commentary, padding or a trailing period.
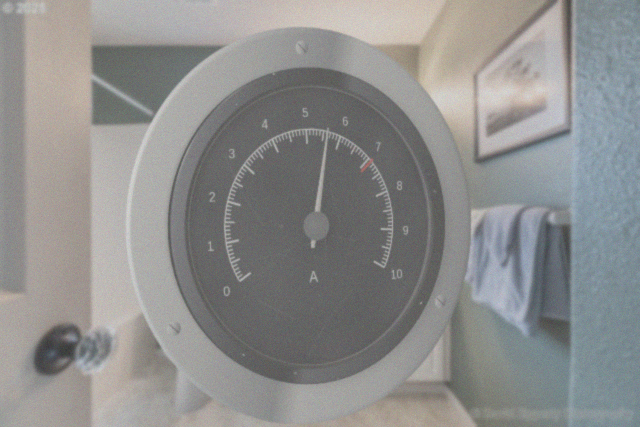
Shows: 5.5 A
